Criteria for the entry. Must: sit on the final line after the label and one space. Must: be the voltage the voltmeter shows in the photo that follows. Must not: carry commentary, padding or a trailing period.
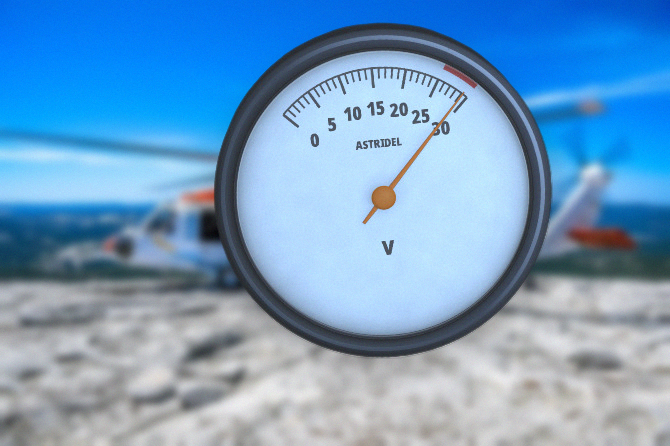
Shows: 29 V
